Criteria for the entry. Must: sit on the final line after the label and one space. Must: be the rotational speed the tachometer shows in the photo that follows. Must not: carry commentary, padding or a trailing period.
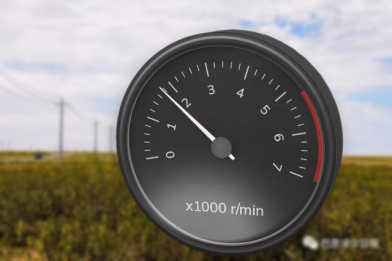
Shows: 1800 rpm
